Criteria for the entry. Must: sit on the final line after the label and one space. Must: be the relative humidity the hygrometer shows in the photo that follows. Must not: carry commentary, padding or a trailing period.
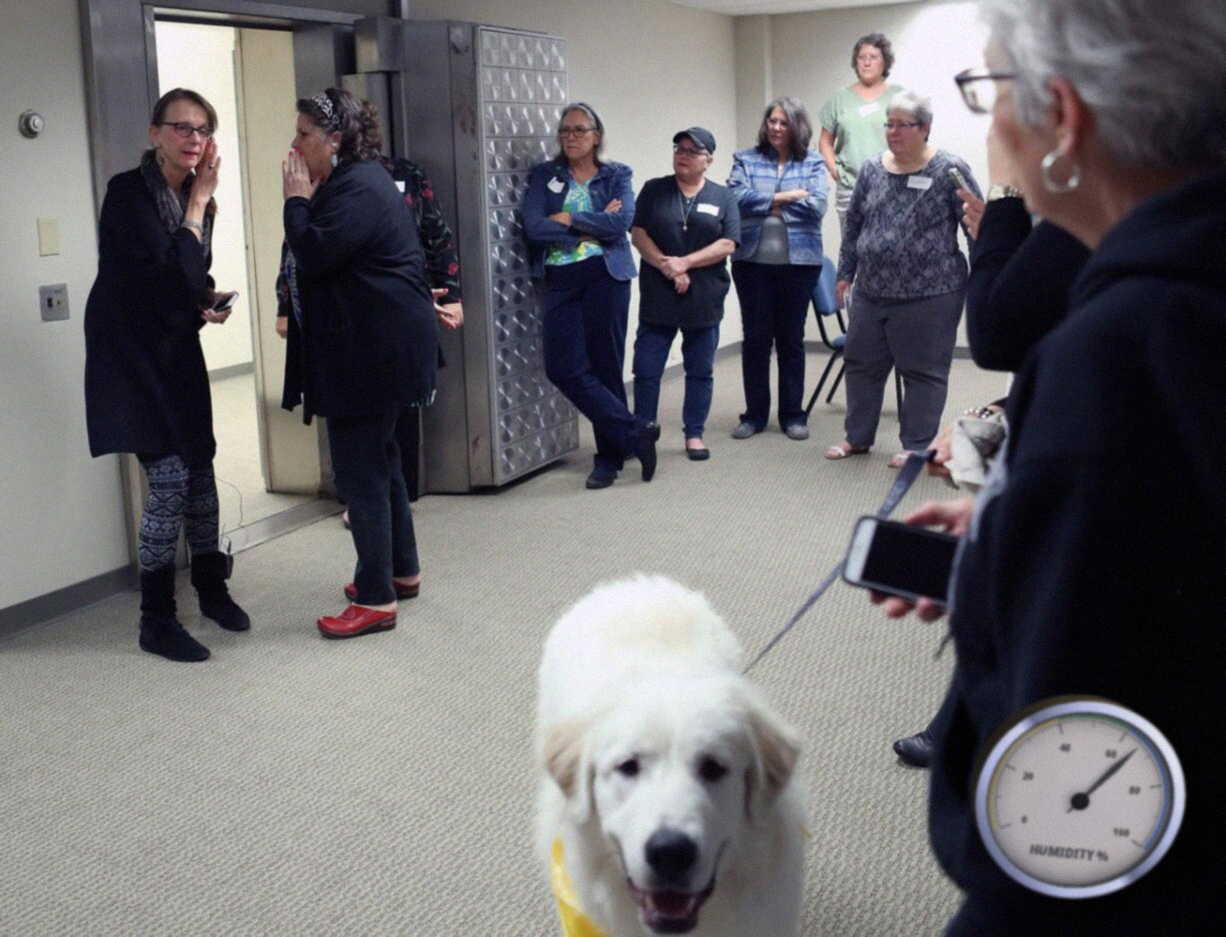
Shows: 65 %
